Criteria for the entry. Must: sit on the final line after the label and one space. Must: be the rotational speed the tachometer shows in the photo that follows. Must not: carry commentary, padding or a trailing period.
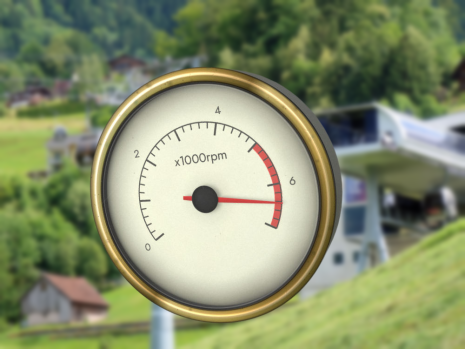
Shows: 6400 rpm
